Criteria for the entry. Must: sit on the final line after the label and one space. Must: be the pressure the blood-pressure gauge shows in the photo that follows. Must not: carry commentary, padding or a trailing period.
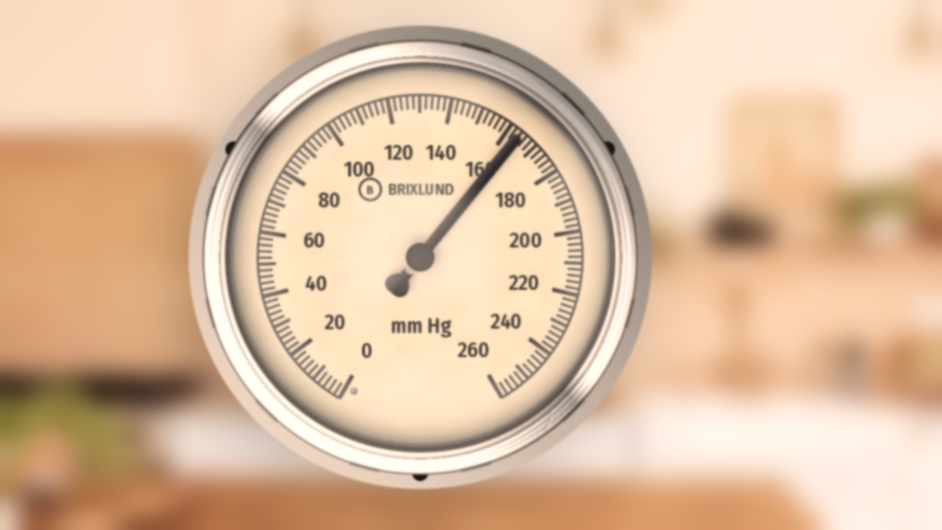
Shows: 164 mmHg
